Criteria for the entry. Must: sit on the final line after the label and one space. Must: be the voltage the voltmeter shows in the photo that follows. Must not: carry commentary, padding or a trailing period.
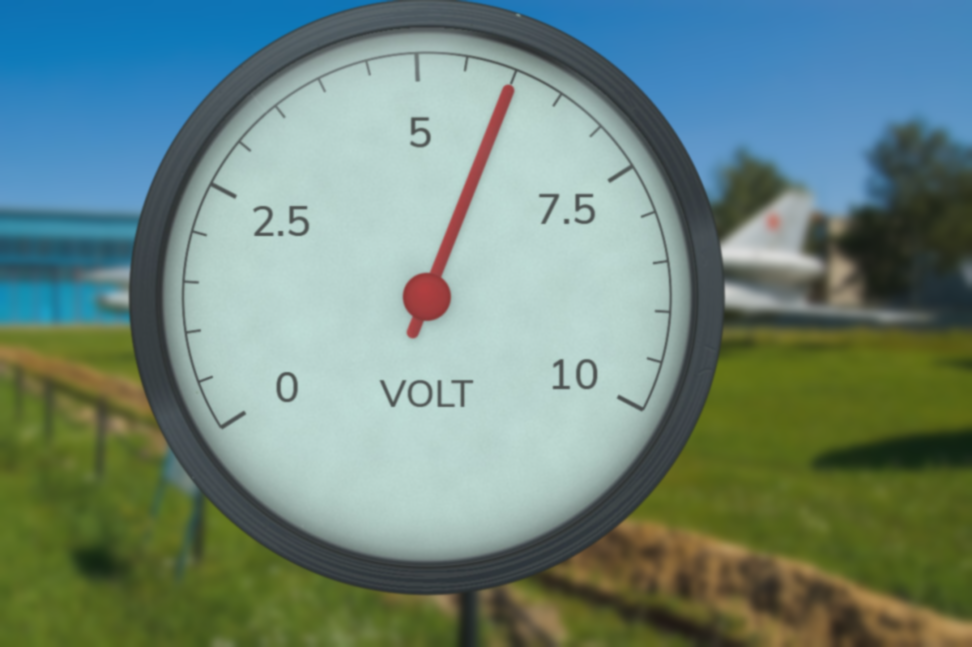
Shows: 6 V
